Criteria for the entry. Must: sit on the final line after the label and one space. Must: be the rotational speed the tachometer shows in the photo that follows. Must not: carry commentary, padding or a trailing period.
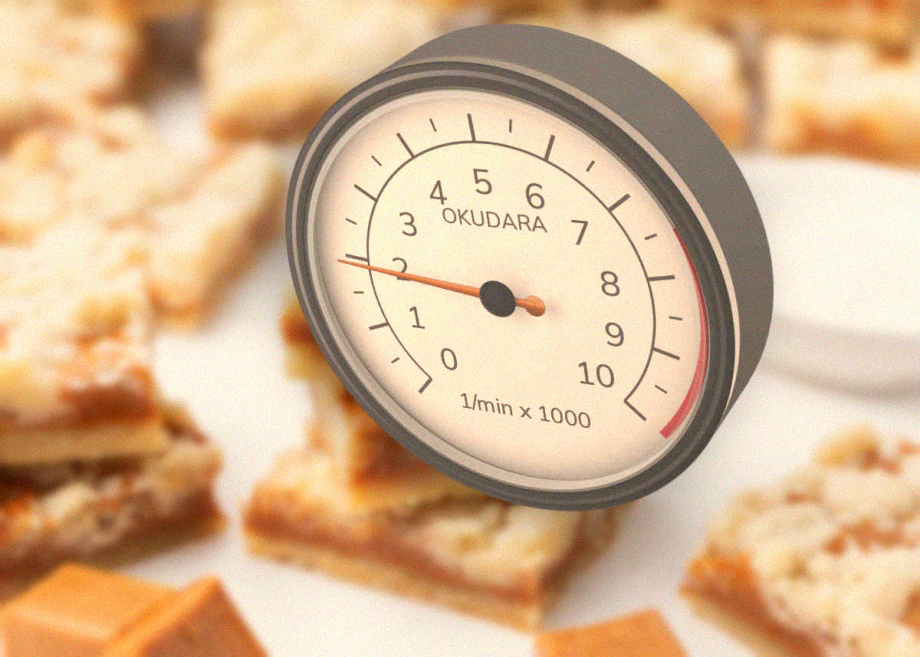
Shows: 2000 rpm
